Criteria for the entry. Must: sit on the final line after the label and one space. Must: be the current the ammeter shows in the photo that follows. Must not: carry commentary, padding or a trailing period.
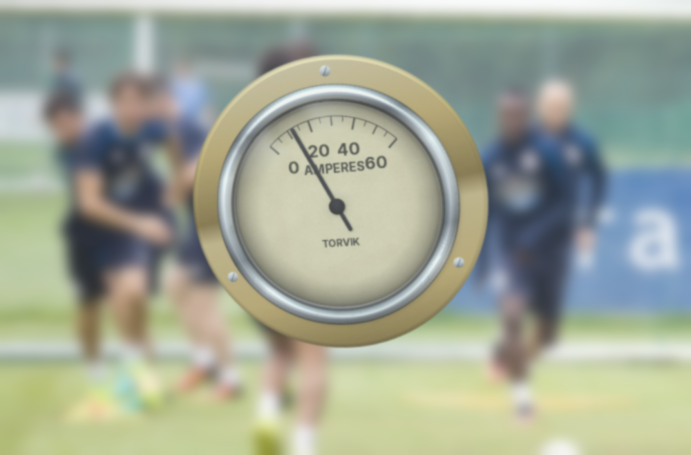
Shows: 12.5 A
